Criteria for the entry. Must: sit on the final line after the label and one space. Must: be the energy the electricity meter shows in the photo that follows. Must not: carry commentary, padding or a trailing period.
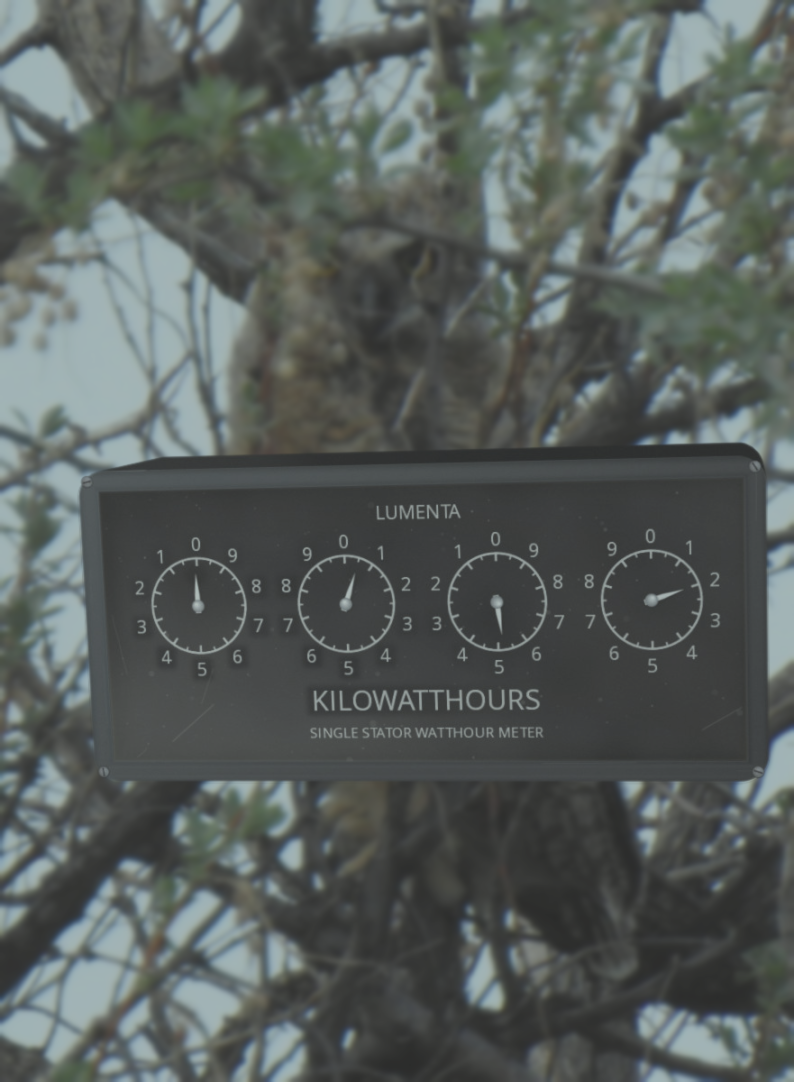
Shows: 52 kWh
